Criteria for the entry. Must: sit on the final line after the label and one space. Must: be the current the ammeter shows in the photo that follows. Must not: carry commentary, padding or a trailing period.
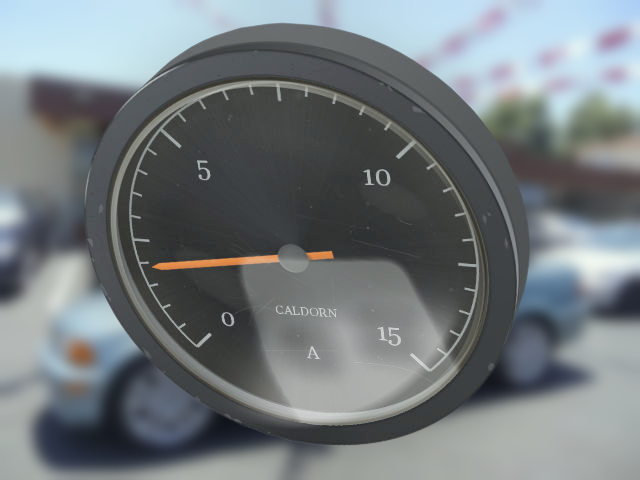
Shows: 2 A
